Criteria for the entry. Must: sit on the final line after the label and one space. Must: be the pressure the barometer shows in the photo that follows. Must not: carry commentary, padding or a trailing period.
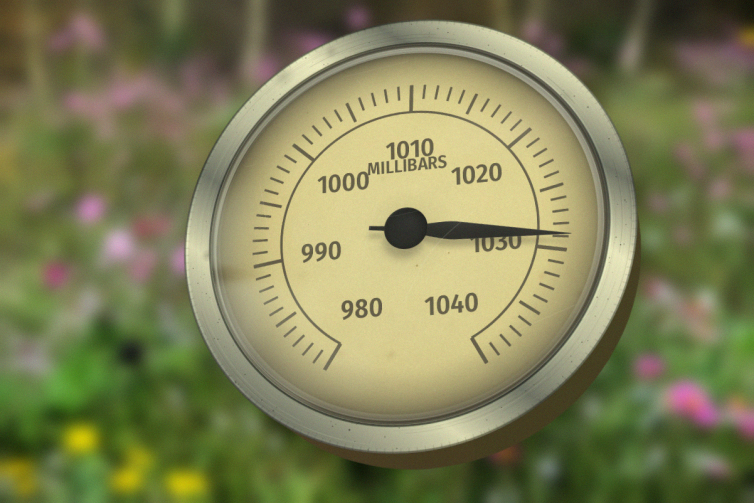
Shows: 1029 mbar
